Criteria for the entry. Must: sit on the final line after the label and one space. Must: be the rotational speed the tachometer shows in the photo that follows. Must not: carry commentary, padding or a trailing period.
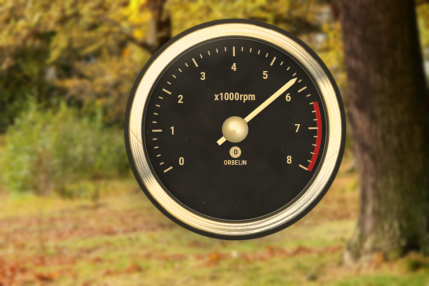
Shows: 5700 rpm
